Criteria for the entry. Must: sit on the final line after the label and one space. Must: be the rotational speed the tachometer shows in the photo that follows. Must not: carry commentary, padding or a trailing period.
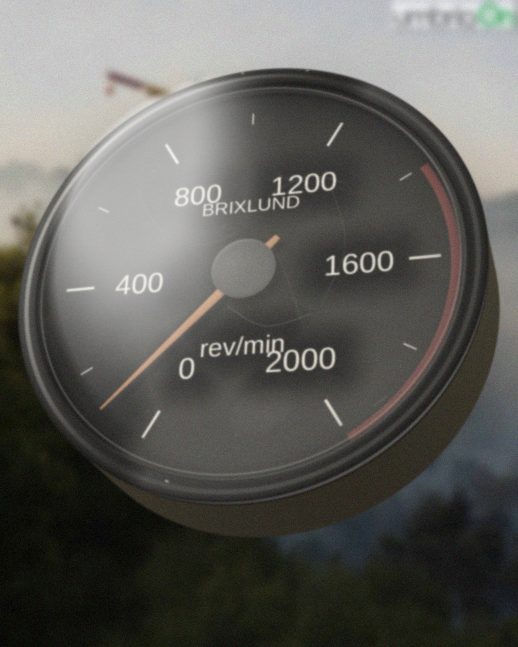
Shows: 100 rpm
